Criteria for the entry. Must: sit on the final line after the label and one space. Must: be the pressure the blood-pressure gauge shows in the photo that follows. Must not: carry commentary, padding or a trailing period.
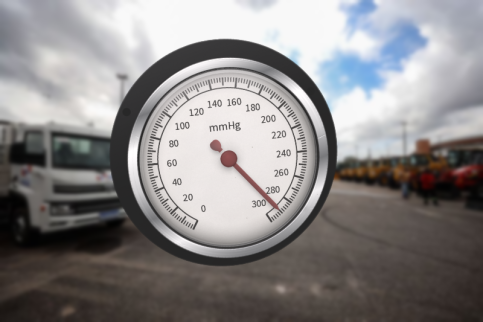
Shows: 290 mmHg
